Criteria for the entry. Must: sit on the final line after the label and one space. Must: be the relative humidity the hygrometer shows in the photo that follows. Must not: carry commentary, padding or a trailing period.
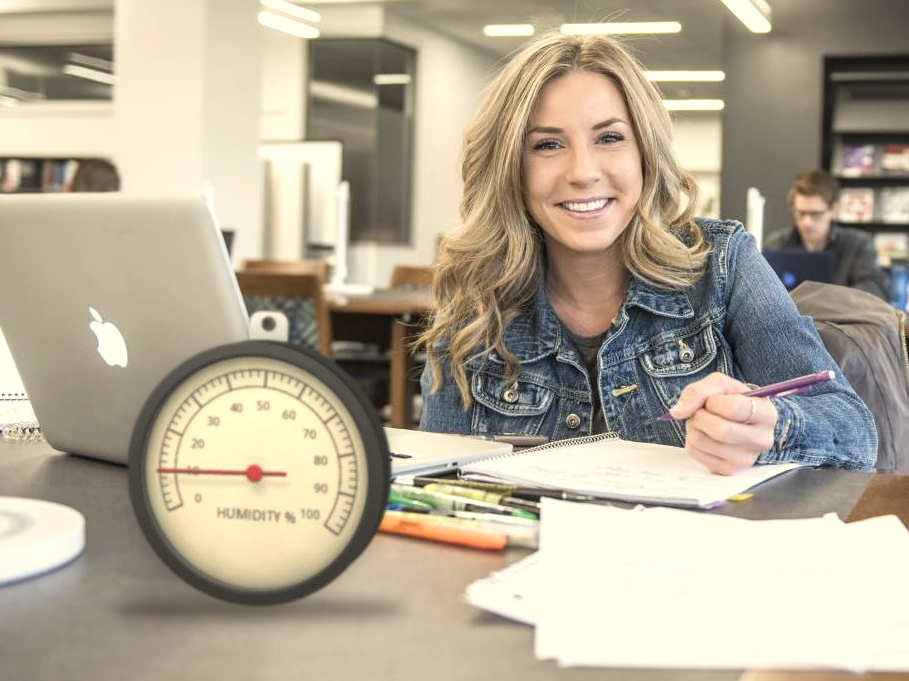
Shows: 10 %
